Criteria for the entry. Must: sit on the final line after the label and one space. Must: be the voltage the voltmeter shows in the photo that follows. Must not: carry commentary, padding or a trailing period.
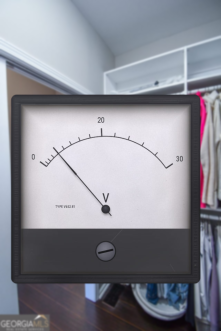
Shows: 10 V
